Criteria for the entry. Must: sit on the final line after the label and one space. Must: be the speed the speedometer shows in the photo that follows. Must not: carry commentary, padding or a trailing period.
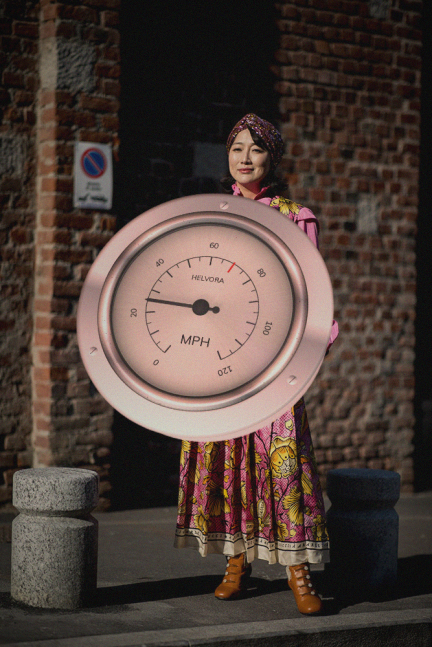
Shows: 25 mph
